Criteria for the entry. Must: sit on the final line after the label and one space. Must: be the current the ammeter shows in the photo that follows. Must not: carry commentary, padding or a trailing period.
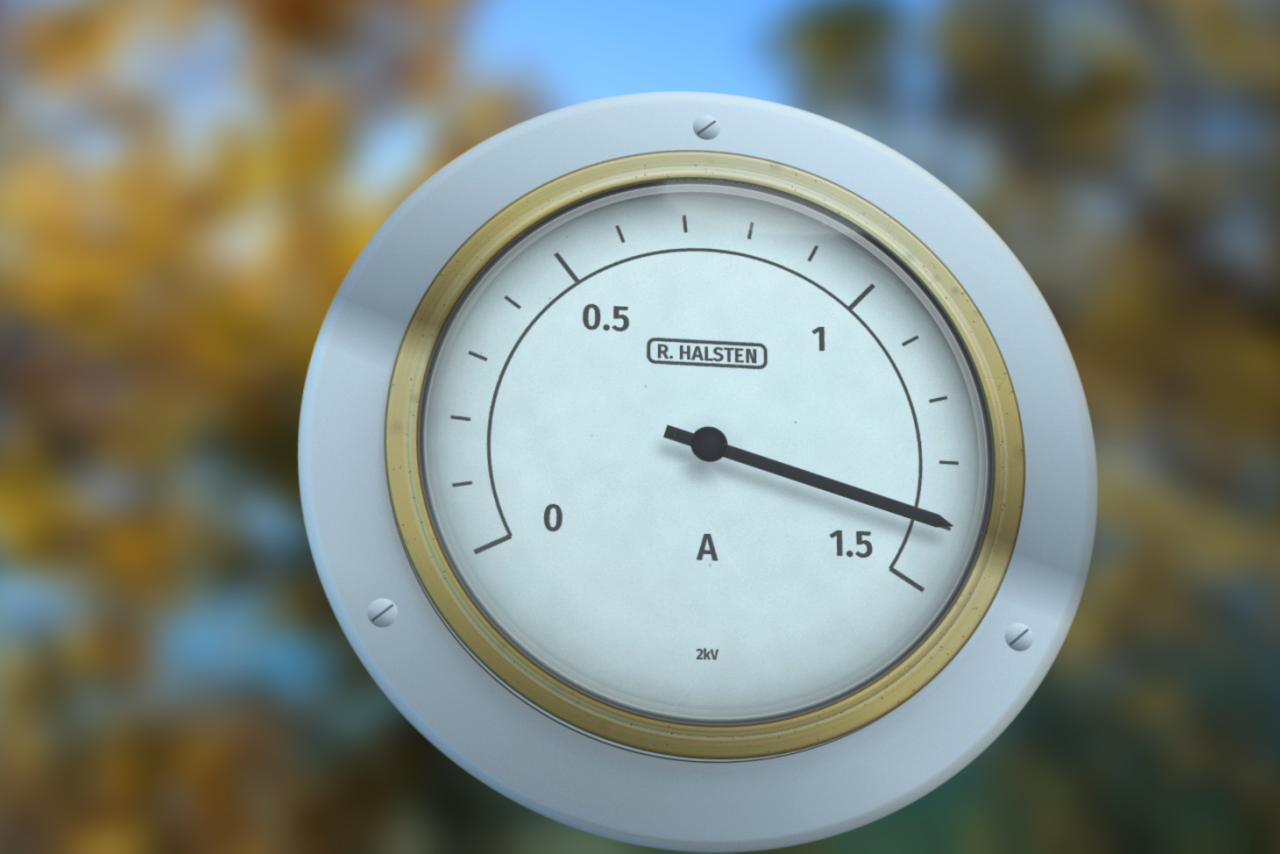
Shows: 1.4 A
